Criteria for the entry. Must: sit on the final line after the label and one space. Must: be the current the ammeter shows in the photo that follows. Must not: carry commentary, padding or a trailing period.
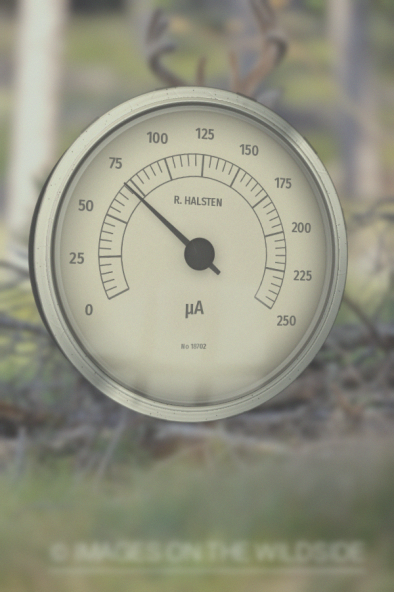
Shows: 70 µA
